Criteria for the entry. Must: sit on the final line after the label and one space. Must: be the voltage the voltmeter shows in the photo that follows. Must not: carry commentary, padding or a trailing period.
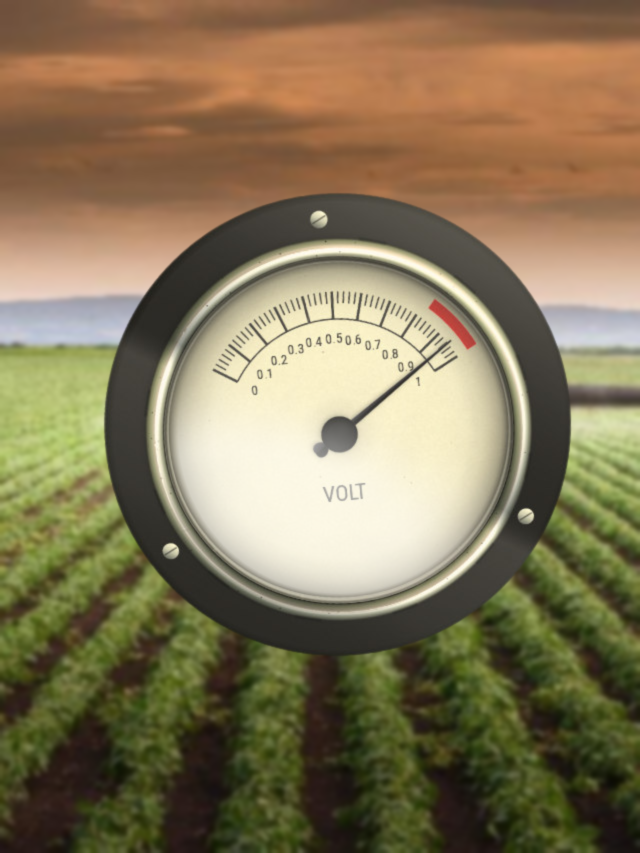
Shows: 0.94 V
